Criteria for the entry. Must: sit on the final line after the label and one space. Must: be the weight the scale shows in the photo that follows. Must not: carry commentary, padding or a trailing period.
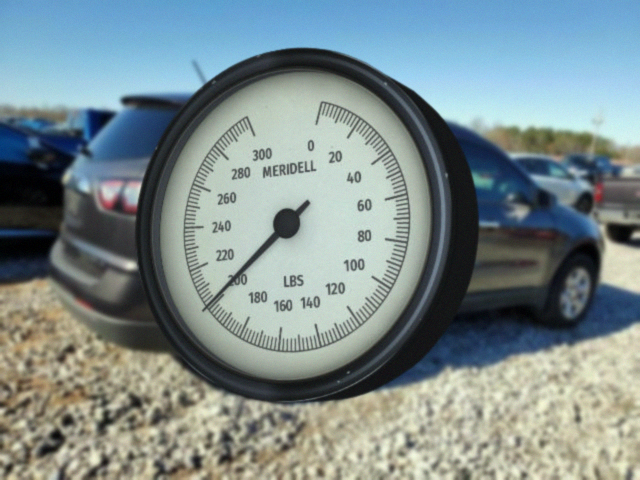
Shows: 200 lb
